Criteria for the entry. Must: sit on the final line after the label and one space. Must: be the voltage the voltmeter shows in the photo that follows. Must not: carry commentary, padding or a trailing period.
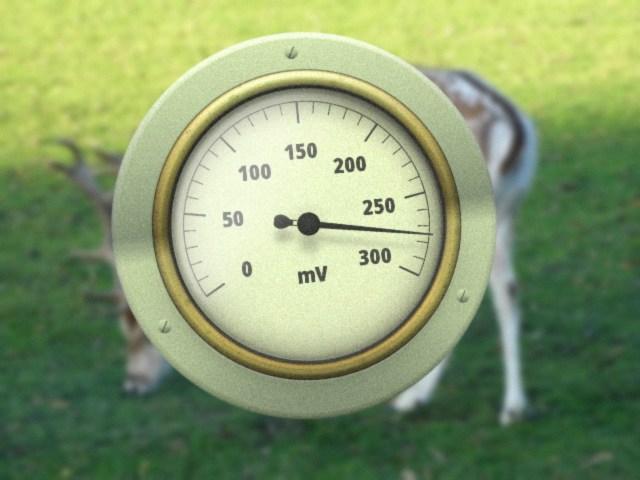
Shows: 275 mV
